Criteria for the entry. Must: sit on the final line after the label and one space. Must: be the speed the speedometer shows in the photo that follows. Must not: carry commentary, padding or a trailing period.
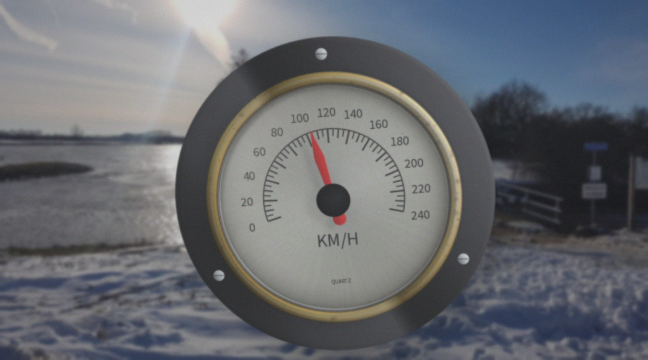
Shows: 105 km/h
